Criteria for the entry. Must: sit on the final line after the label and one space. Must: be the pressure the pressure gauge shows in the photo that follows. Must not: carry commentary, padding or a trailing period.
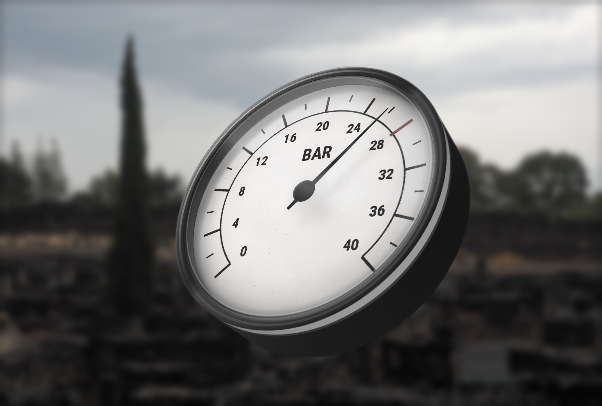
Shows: 26 bar
